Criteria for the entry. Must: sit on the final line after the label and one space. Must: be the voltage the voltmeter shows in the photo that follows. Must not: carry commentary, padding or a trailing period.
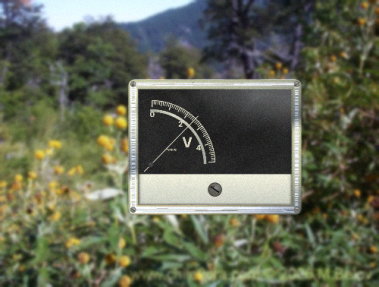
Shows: 2.5 V
